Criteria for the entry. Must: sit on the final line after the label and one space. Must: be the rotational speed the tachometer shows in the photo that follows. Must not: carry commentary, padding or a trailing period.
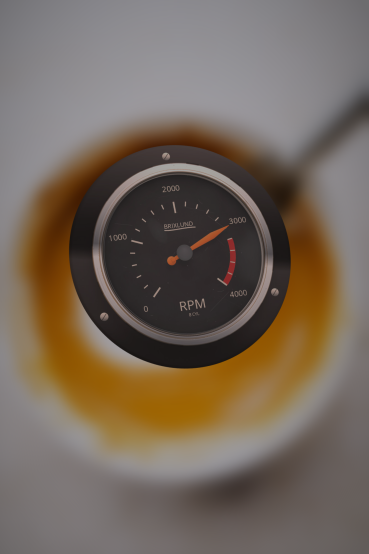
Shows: 3000 rpm
